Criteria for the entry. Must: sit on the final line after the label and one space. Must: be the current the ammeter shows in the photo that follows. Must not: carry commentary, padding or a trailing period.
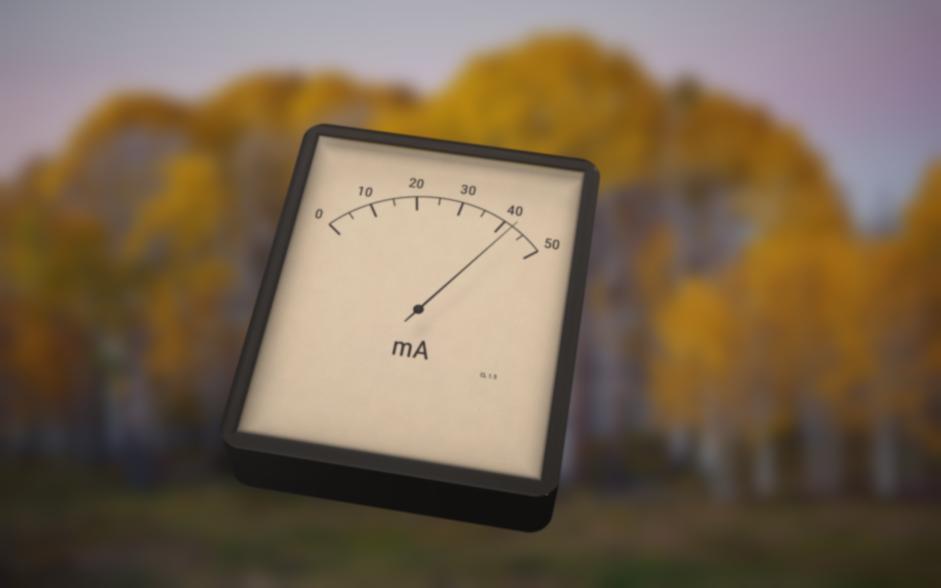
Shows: 42.5 mA
